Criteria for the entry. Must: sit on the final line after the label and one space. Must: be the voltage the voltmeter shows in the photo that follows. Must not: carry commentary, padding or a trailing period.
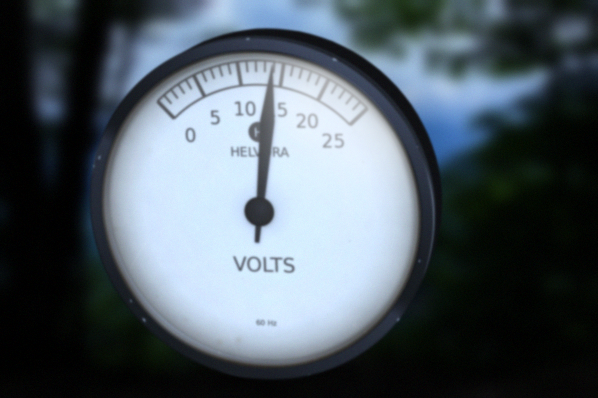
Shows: 14 V
